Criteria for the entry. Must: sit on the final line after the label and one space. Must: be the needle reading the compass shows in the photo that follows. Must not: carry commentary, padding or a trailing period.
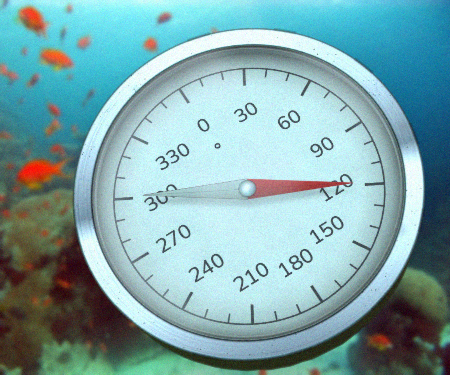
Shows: 120 °
